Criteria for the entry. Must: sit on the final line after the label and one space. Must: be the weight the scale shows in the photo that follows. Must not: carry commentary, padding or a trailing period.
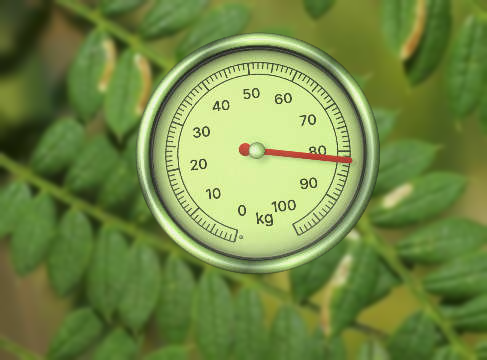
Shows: 82 kg
